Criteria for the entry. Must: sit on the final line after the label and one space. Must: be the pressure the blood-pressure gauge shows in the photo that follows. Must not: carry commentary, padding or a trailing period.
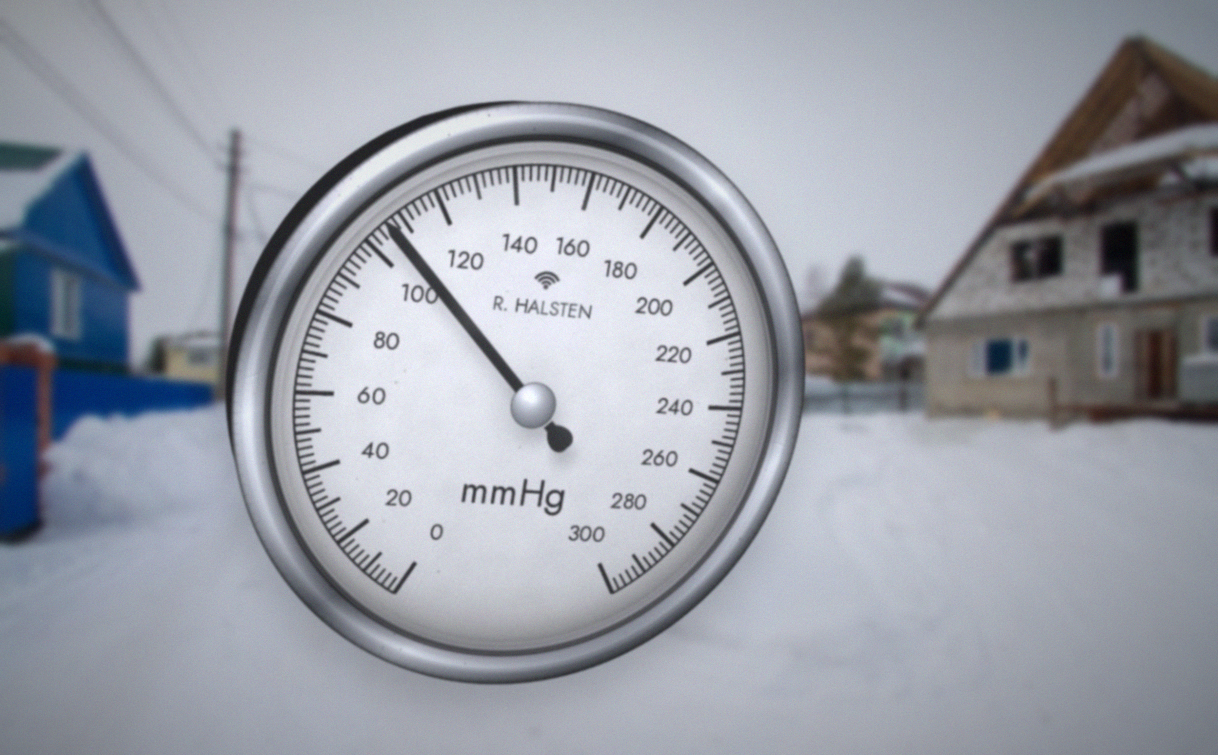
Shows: 106 mmHg
